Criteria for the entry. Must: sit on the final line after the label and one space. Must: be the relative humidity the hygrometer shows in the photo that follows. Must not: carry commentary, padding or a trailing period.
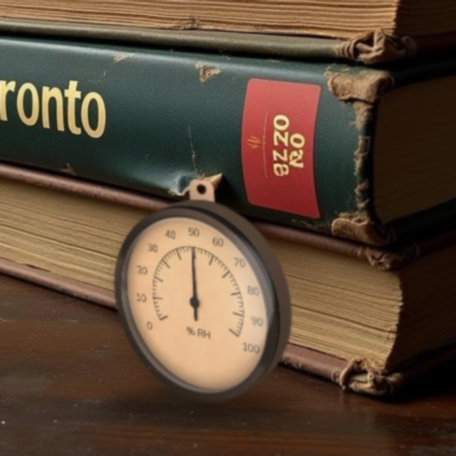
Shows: 50 %
